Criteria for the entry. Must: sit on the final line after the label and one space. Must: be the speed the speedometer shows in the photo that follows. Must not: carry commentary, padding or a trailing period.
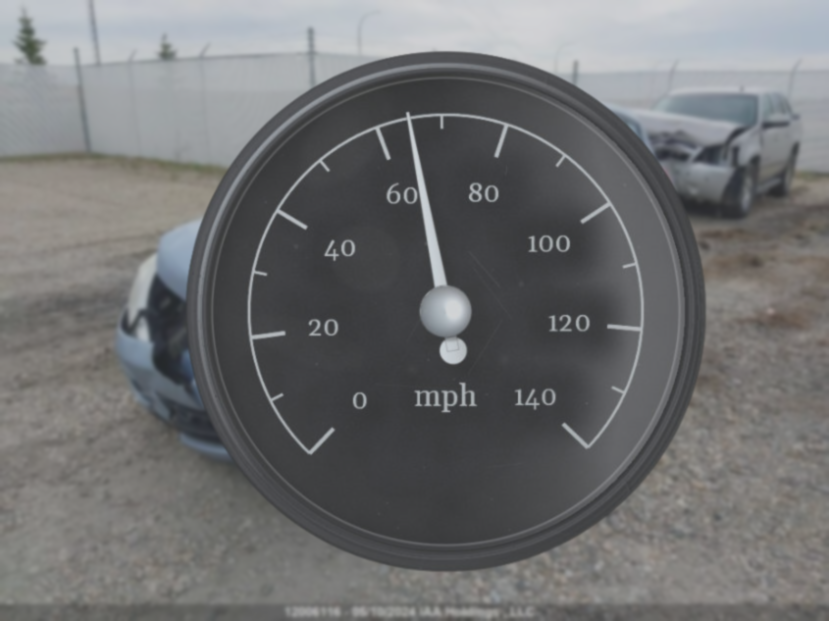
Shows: 65 mph
